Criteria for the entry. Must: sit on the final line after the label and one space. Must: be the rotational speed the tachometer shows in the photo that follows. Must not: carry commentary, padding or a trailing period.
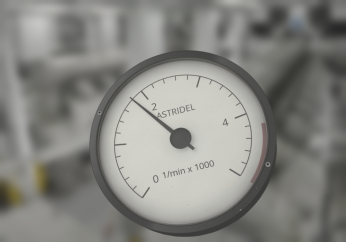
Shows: 1800 rpm
